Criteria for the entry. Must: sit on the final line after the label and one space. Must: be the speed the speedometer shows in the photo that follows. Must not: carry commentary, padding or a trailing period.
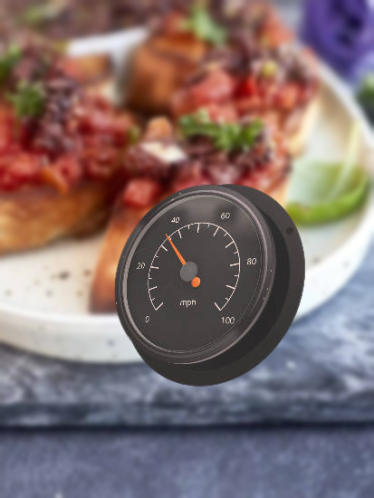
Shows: 35 mph
